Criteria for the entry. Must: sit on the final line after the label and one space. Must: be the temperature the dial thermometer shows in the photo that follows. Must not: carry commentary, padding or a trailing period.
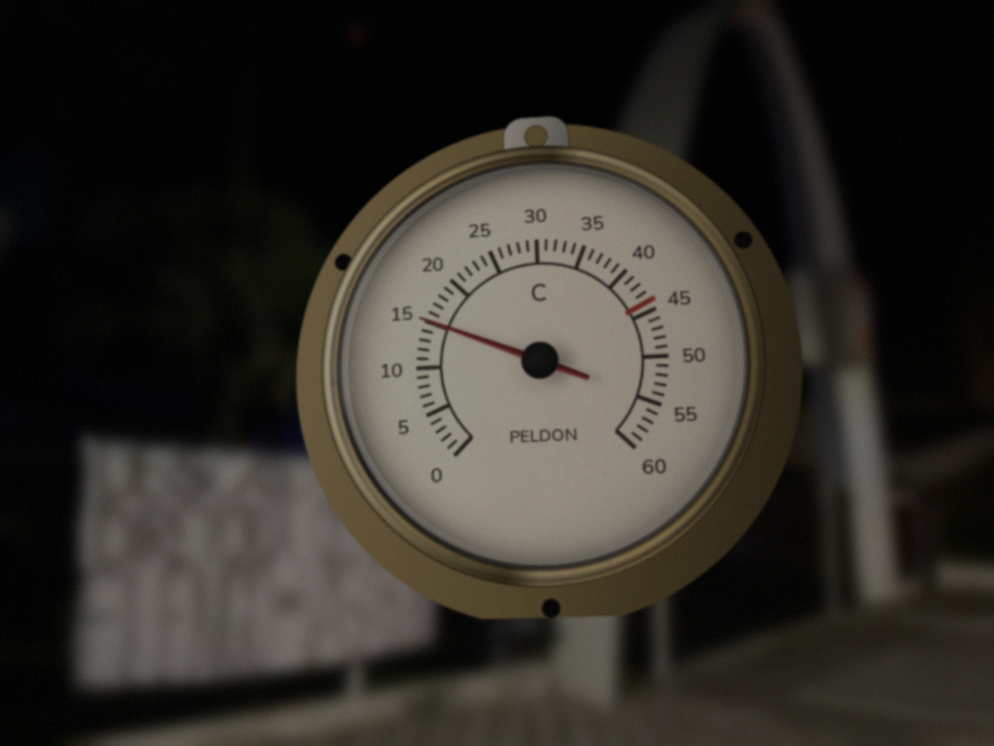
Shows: 15 °C
